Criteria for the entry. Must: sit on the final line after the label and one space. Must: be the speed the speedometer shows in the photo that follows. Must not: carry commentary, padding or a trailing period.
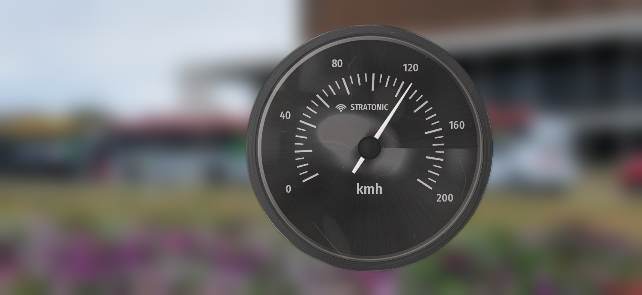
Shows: 125 km/h
